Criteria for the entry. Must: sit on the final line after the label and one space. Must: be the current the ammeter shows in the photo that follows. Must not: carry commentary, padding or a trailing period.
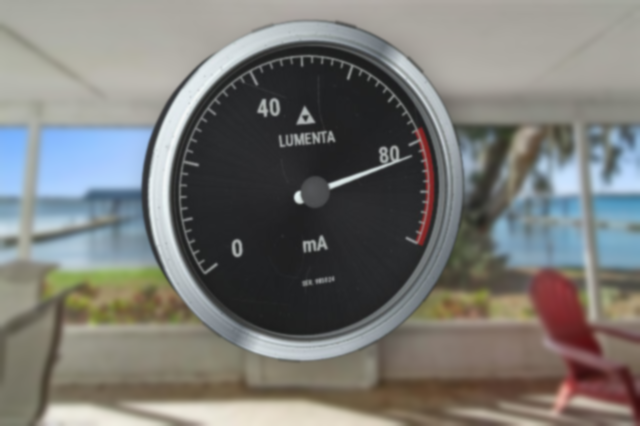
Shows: 82 mA
